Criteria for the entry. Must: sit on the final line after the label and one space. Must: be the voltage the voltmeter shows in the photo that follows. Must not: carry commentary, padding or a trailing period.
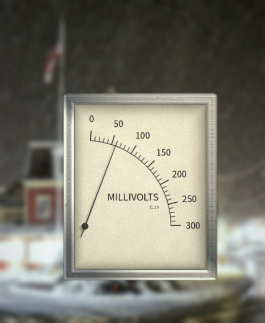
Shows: 60 mV
